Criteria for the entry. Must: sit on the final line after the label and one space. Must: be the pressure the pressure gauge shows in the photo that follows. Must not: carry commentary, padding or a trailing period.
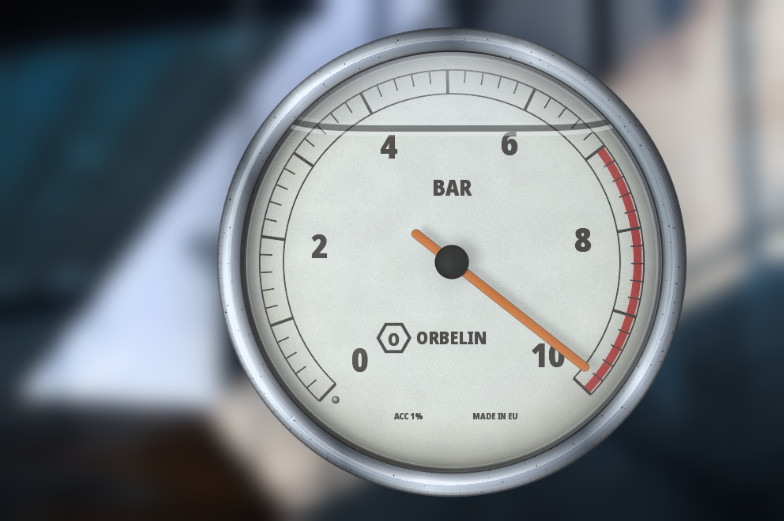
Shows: 9.8 bar
